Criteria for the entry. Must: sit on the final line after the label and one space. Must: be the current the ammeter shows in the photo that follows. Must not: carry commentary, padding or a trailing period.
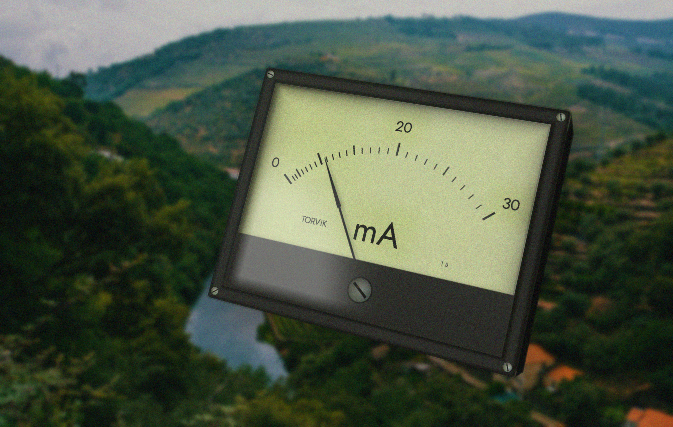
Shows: 11 mA
